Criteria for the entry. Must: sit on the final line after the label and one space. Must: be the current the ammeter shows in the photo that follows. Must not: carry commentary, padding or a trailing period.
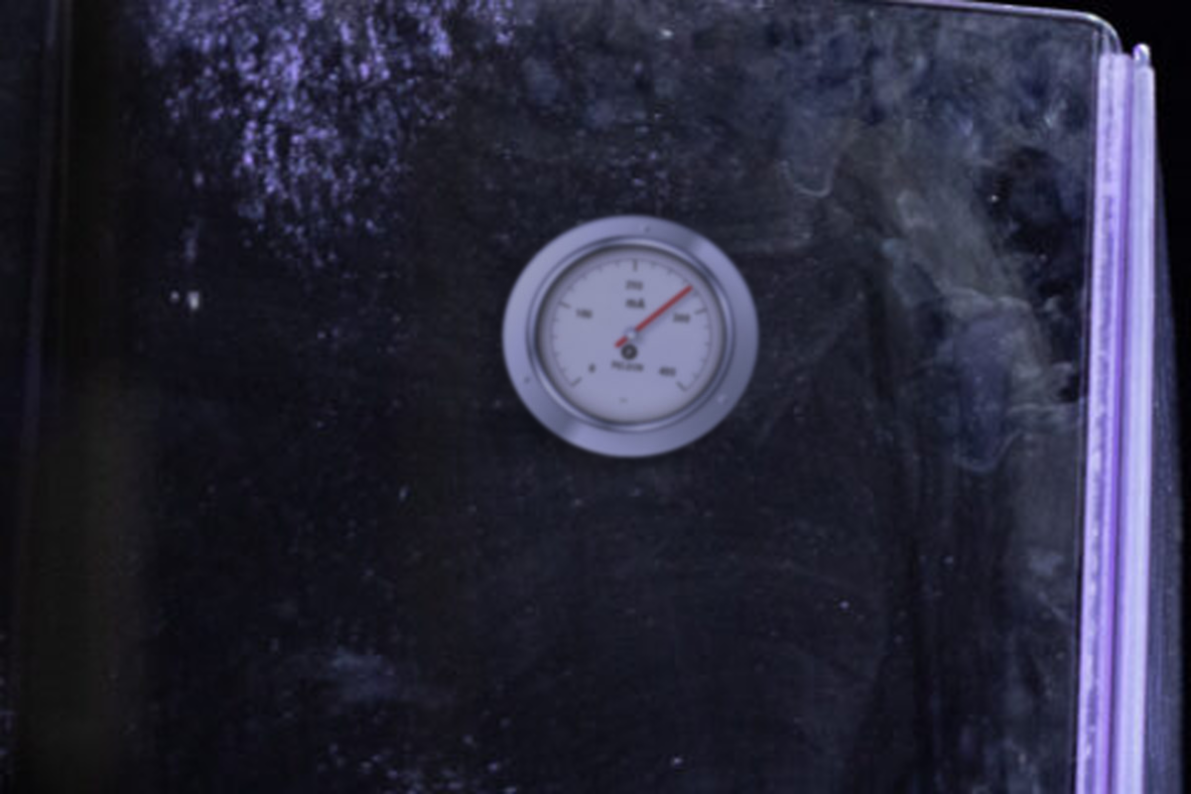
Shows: 270 mA
